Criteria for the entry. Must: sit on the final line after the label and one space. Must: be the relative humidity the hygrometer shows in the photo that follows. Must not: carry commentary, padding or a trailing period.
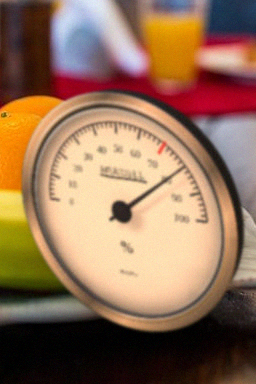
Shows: 80 %
